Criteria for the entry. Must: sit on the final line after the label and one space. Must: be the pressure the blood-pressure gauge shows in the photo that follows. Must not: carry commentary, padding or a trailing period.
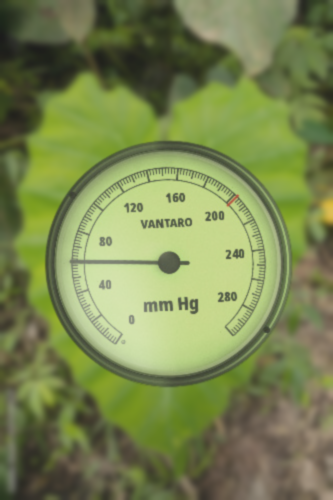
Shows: 60 mmHg
